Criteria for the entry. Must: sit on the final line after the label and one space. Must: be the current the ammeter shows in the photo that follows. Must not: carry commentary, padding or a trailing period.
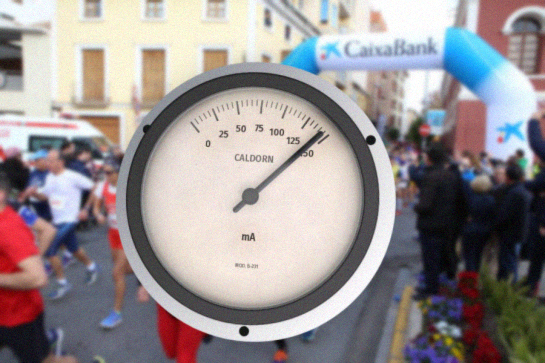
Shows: 145 mA
